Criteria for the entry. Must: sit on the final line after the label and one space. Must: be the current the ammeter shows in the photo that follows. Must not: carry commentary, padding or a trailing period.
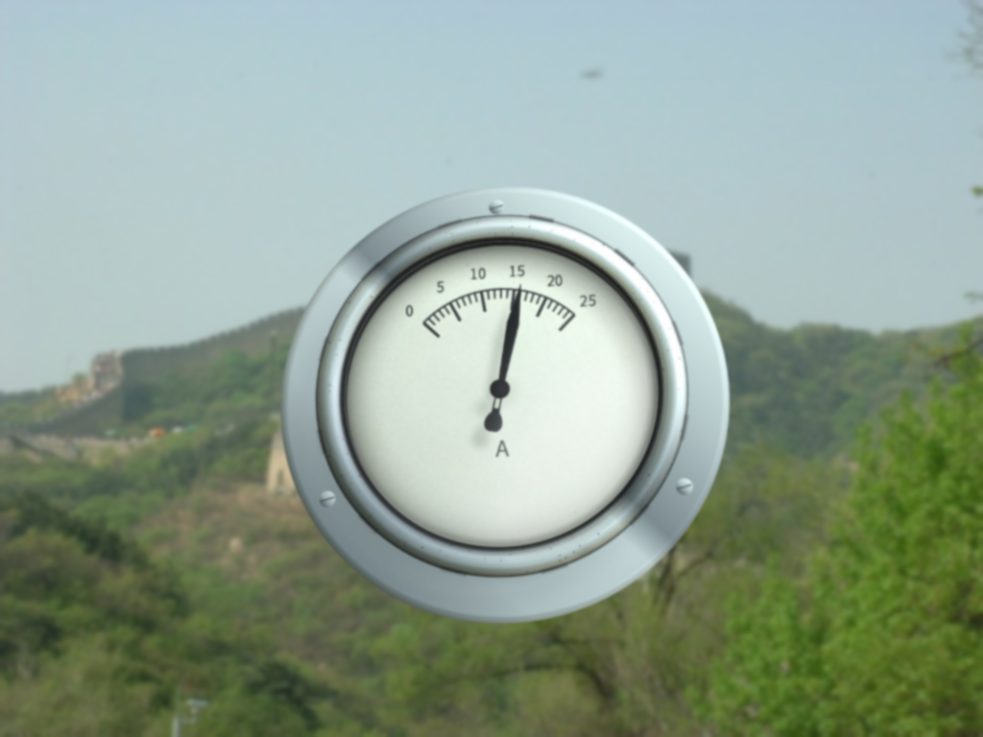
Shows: 16 A
